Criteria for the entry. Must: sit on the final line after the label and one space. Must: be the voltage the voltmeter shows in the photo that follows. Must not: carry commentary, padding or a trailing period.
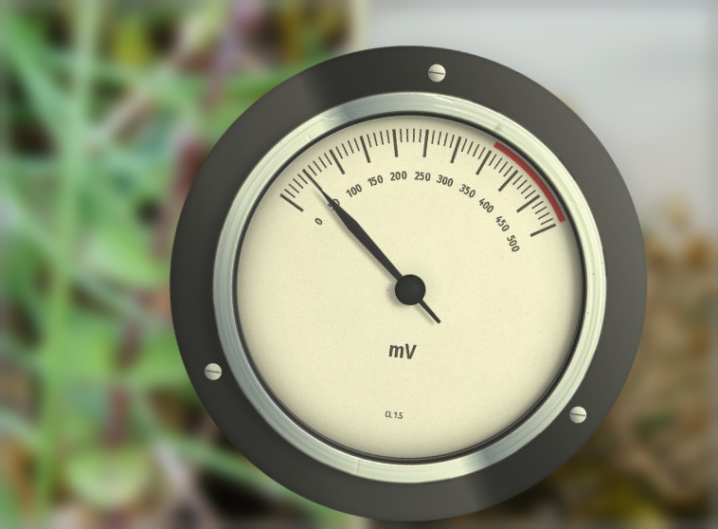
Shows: 50 mV
